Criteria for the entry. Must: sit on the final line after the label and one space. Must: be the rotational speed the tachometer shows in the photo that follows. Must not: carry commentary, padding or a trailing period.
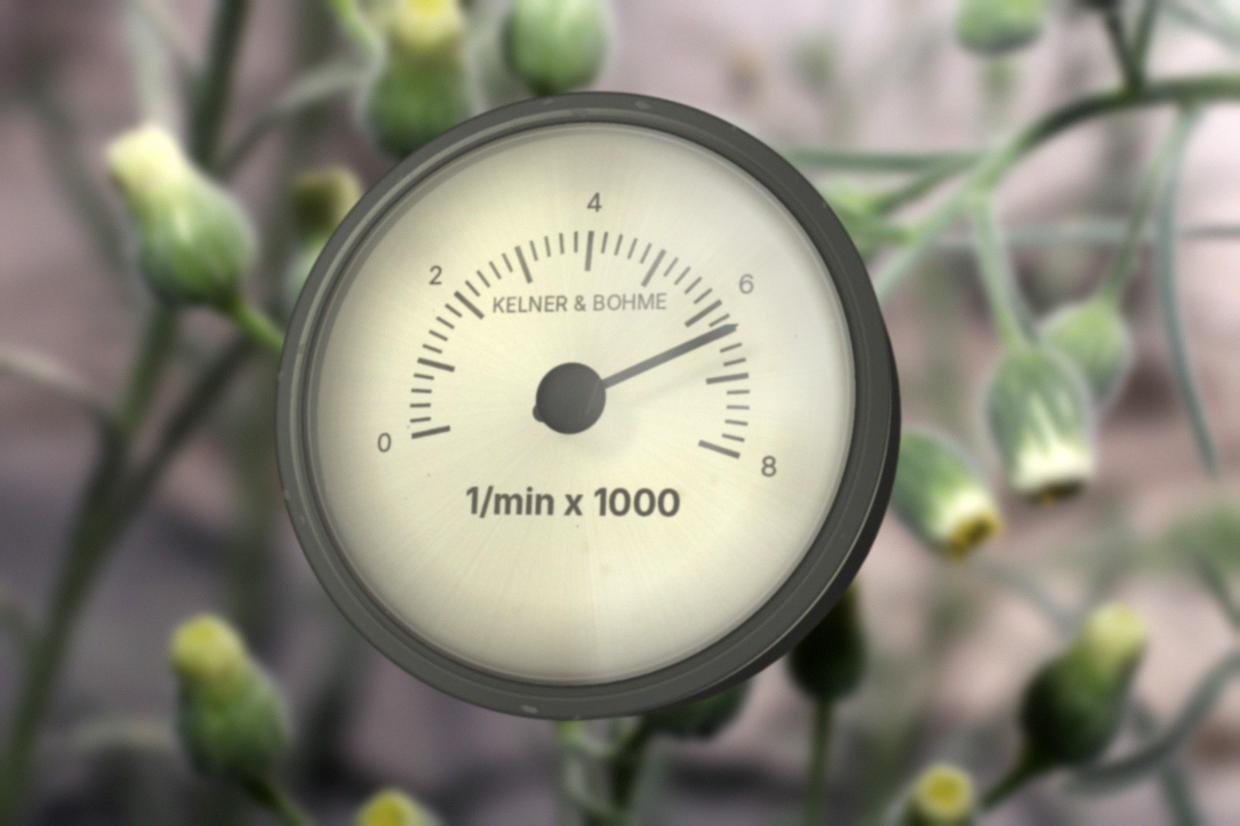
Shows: 6400 rpm
